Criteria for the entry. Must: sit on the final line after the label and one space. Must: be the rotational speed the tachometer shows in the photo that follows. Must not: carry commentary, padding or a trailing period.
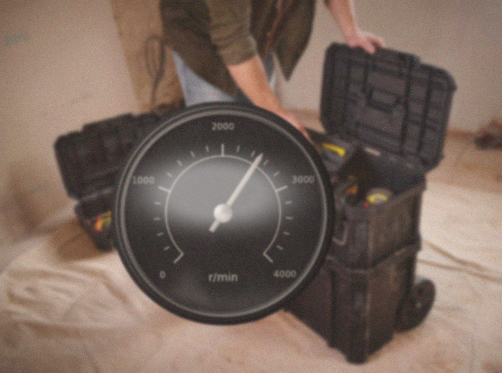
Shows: 2500 rpm
